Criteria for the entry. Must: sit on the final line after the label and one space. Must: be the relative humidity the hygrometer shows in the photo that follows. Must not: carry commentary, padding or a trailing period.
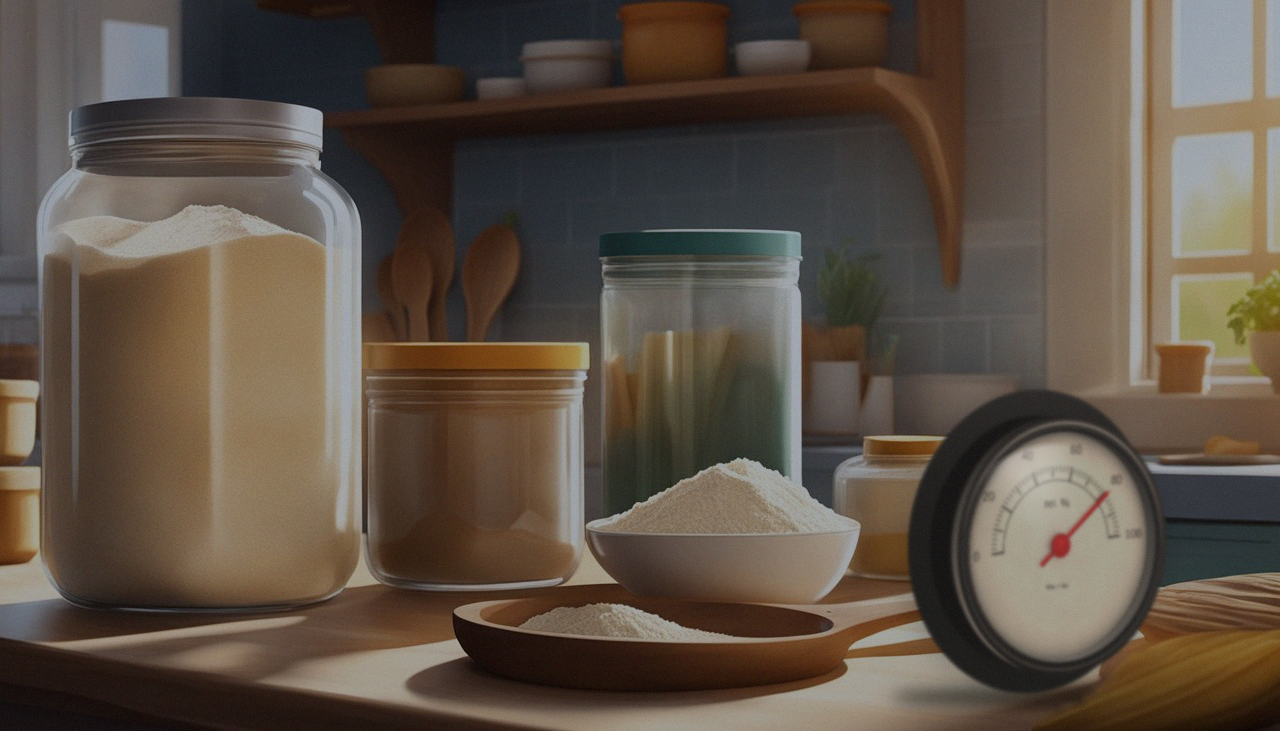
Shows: 80 %
